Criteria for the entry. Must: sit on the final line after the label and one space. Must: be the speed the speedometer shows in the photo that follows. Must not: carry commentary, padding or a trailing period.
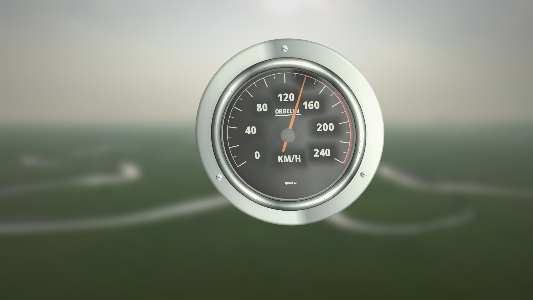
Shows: 140 km/h
